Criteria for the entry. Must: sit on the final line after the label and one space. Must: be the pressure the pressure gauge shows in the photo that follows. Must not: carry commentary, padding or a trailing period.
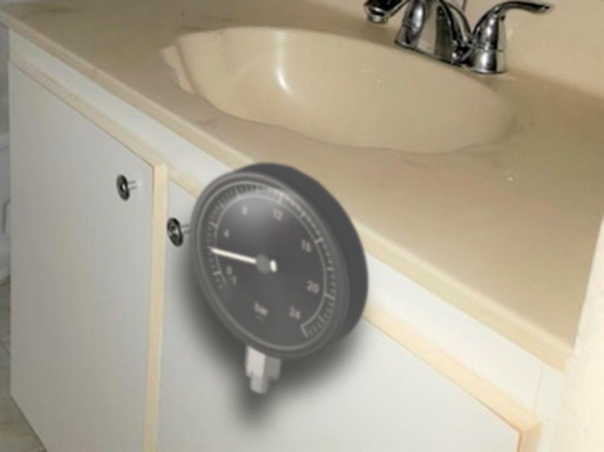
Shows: 2 bar
